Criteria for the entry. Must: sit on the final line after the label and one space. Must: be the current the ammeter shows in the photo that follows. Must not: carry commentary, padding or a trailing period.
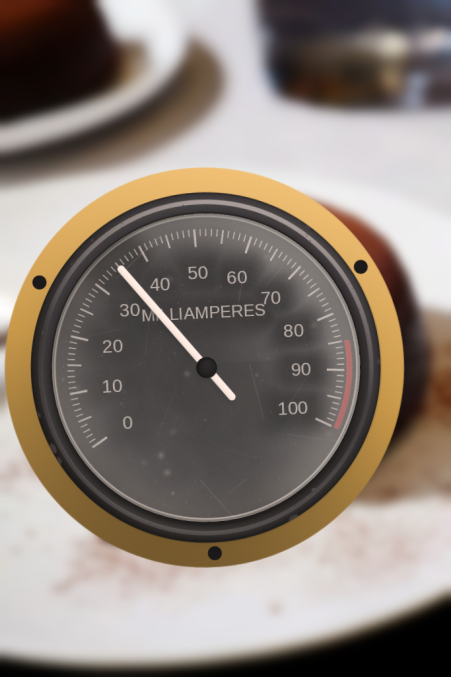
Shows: 35 mA
